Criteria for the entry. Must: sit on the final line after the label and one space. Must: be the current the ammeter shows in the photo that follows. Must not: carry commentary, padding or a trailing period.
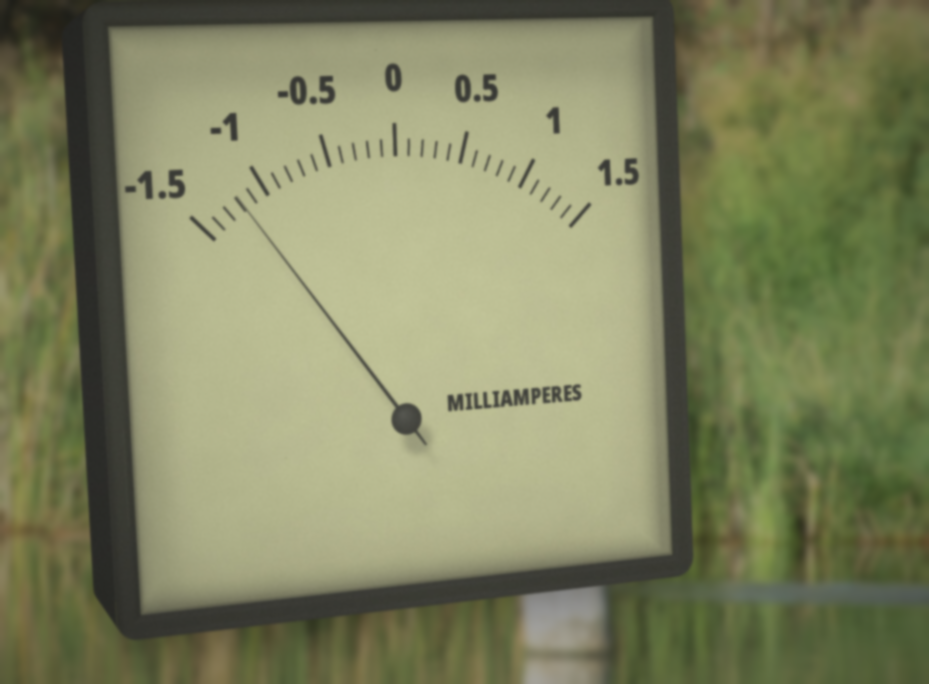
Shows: -1.2 mA
